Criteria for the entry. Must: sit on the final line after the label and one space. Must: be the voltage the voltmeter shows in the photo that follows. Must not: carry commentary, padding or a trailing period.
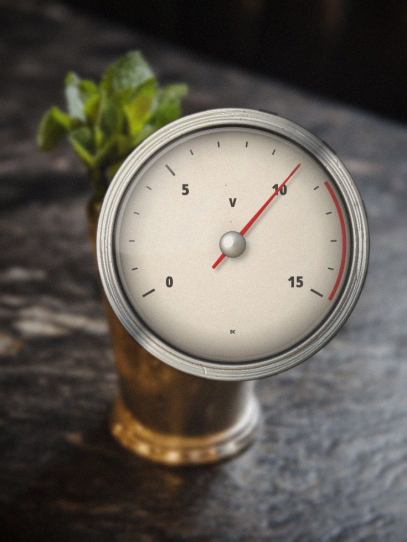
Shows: 10 V
